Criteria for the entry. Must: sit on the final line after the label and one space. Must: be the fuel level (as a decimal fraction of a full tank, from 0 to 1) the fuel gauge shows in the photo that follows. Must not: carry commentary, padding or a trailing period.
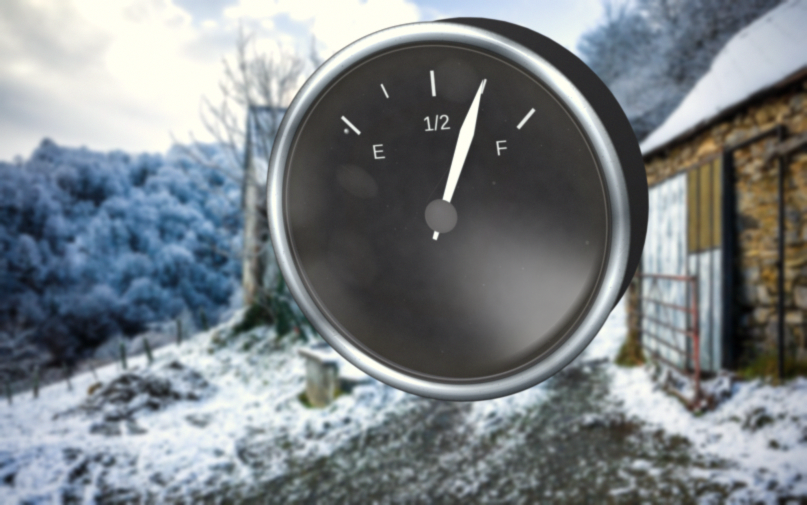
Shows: 0.75
